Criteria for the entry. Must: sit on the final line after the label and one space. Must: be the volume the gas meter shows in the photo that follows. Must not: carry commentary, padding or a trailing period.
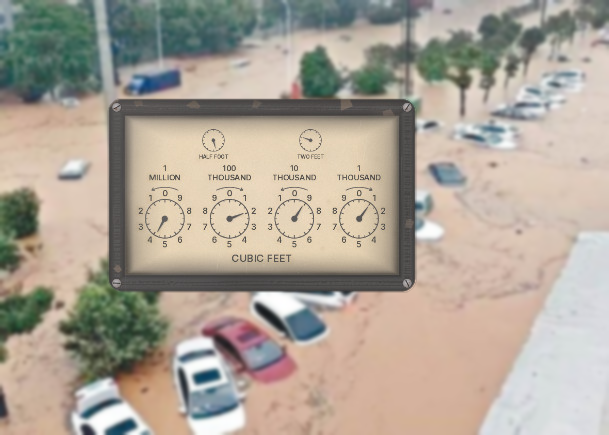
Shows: 419100 ft³
